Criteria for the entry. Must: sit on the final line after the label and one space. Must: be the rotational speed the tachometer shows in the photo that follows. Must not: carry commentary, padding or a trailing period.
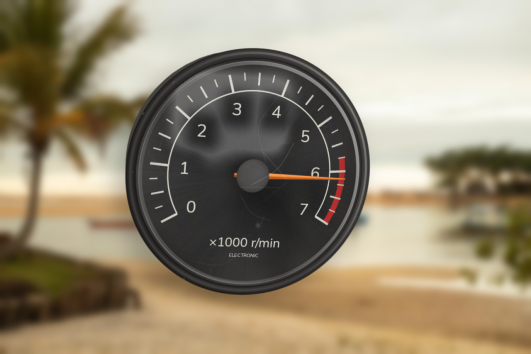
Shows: 6125 rpm
